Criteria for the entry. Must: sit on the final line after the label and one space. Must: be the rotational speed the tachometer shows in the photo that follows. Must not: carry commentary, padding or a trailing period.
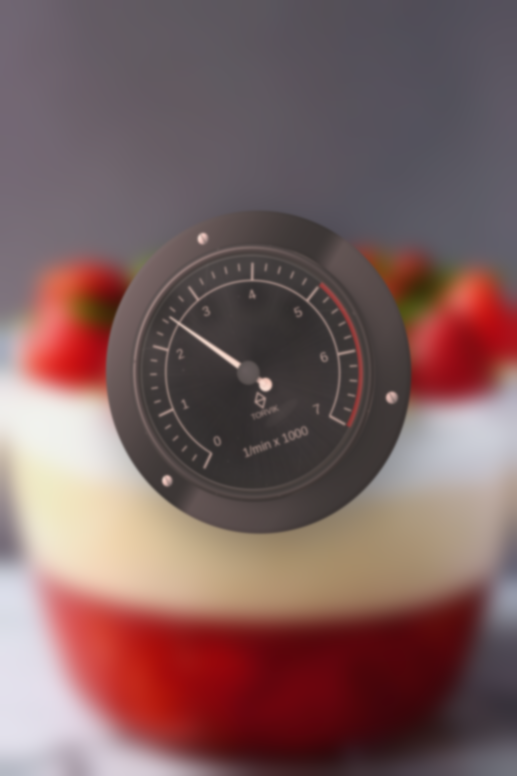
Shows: 2500 rpm
